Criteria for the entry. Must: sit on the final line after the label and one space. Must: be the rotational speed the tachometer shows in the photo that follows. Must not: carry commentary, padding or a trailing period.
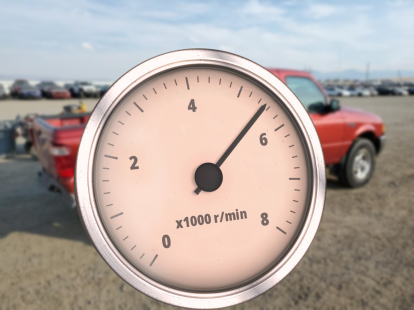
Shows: 5500 rpm
